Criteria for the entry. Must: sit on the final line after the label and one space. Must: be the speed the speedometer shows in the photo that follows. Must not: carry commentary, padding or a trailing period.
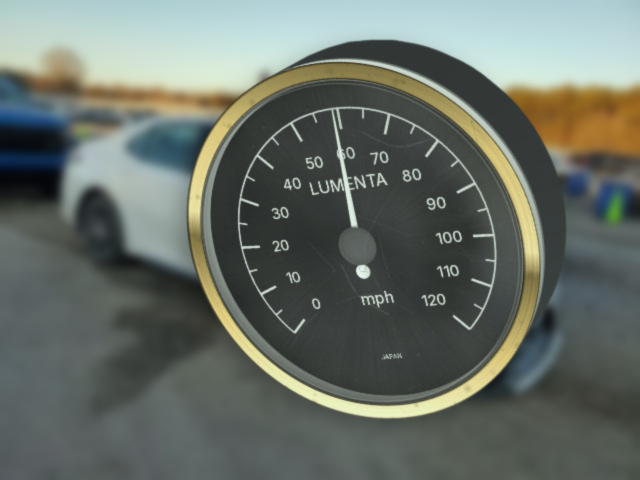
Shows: 60 mph
